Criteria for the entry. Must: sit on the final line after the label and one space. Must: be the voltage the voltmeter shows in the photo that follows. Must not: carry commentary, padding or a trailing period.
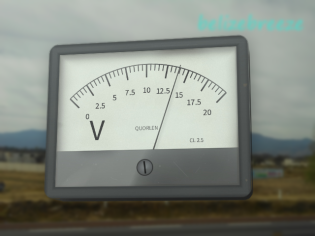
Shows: 14 V
